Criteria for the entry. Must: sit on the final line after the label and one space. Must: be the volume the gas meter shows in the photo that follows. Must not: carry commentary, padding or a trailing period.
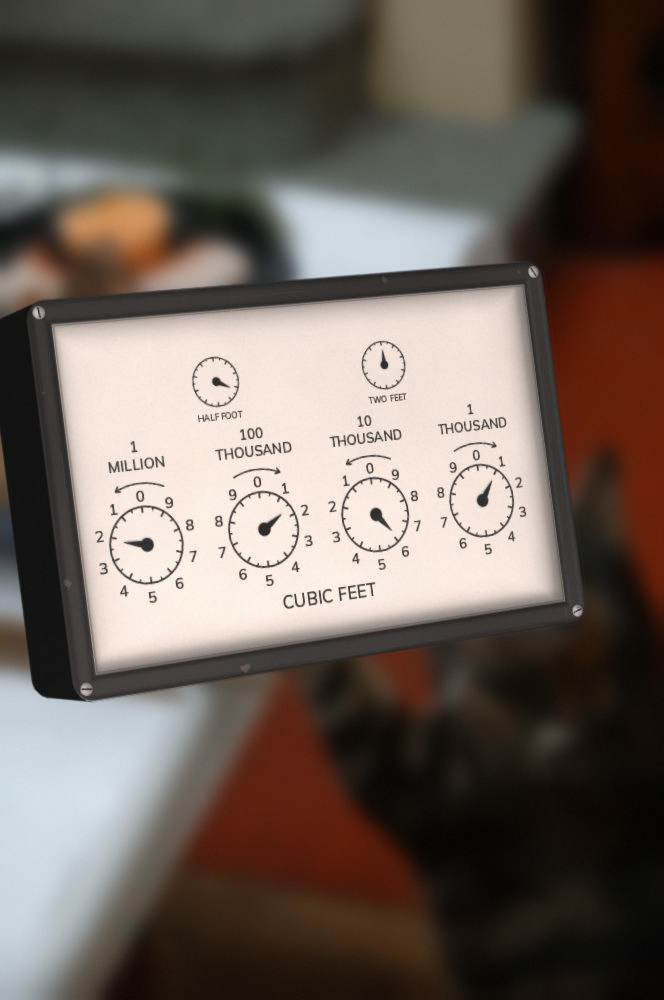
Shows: 216100 ft³
